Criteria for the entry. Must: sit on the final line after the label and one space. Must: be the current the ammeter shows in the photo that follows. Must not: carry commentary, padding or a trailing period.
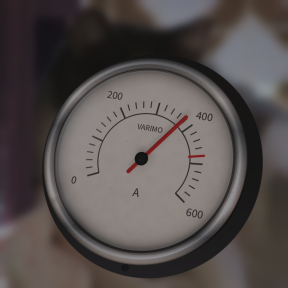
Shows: 380 A
